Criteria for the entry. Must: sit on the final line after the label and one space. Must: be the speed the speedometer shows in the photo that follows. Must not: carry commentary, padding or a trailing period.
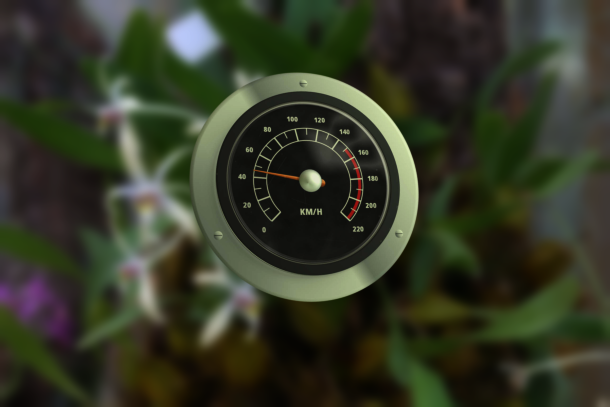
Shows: 45 km/h
